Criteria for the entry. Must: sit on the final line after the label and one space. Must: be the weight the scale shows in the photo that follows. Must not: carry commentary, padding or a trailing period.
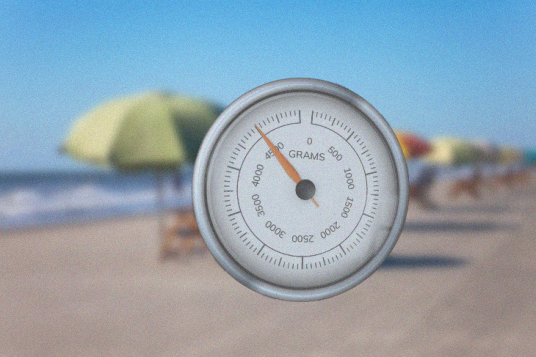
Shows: 4500 g
